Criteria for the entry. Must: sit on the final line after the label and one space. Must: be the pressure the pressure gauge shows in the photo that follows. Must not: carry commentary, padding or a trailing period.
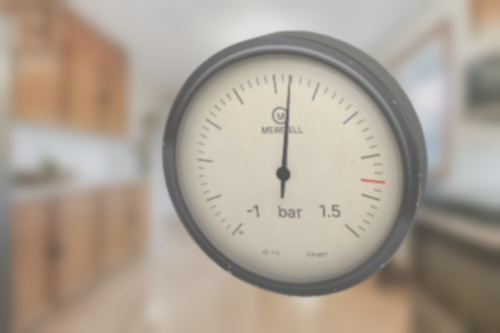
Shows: 0.35 bar
